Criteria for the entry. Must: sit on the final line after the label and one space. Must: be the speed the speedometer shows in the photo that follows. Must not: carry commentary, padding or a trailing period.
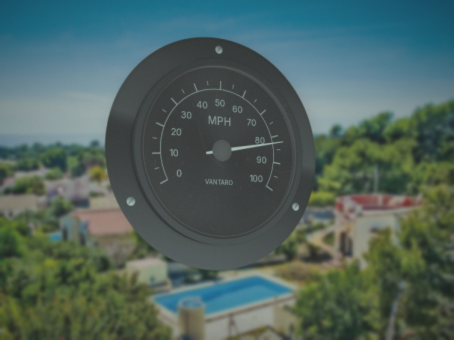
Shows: 82.5 mph
